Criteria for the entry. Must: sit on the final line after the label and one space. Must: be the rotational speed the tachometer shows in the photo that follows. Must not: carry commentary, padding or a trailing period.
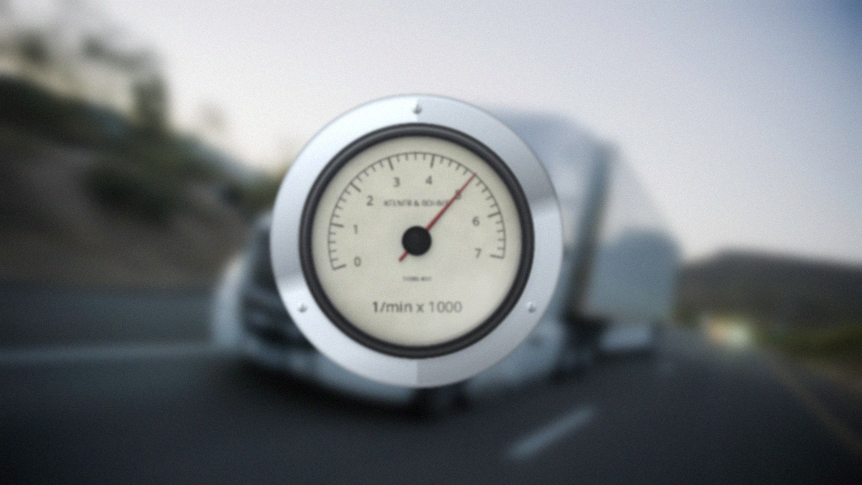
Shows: 5000 rpm
